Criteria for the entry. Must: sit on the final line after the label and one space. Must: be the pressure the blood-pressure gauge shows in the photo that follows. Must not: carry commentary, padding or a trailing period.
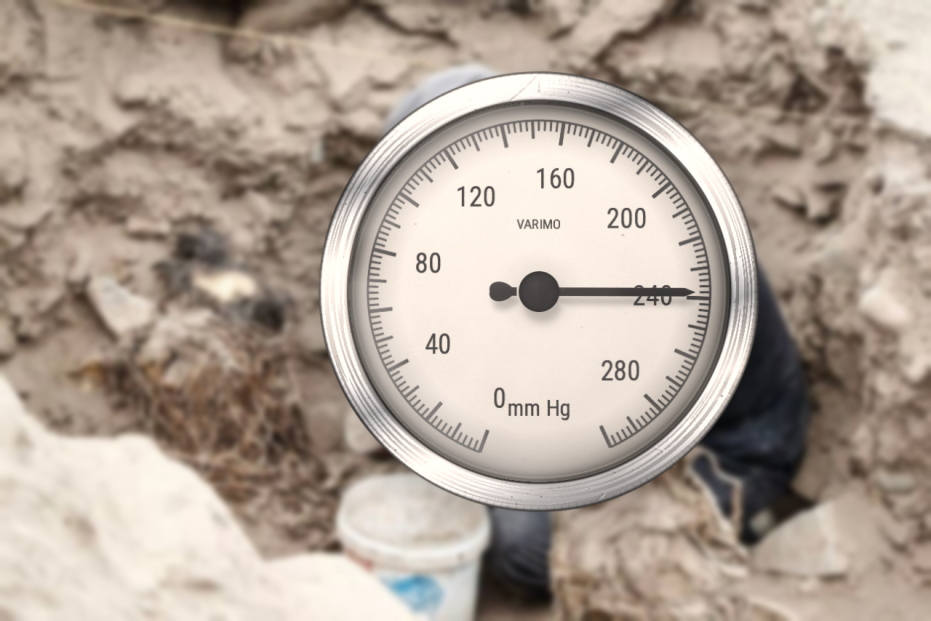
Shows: 238 mmHg
